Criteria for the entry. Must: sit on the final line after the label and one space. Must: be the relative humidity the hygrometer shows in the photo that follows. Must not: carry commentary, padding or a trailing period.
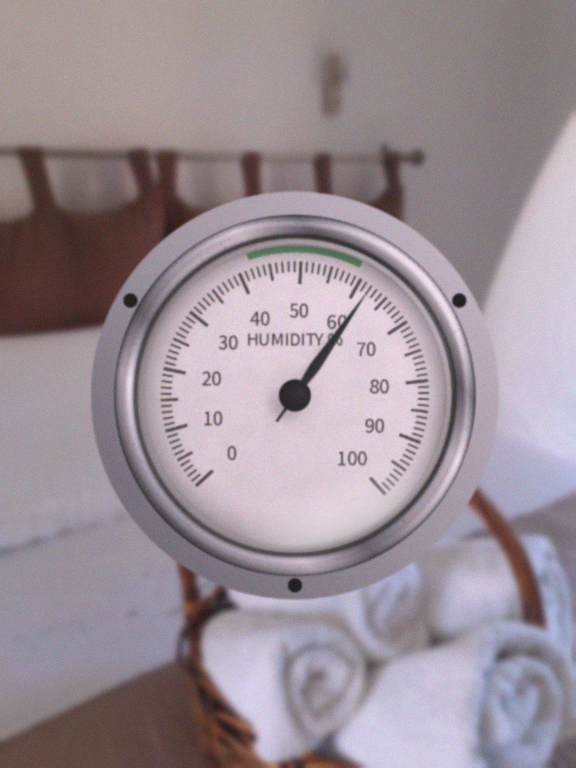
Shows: 62 %
